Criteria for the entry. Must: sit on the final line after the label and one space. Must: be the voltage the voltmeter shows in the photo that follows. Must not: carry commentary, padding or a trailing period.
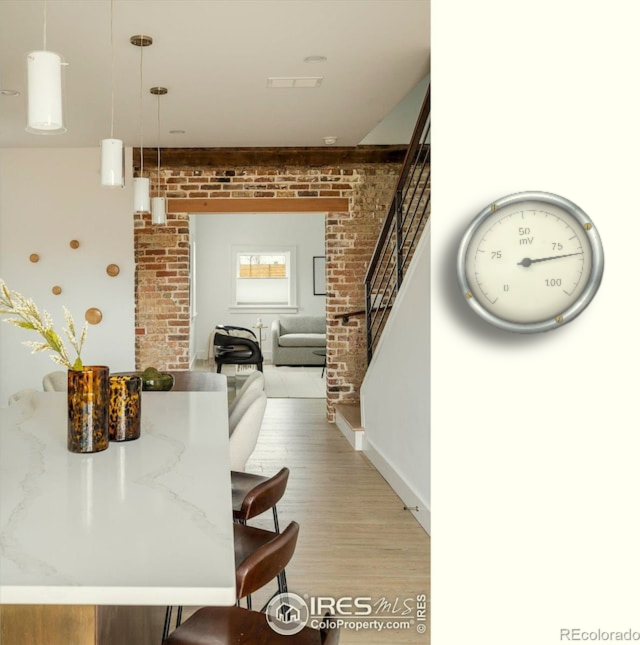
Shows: 82.5 mV
